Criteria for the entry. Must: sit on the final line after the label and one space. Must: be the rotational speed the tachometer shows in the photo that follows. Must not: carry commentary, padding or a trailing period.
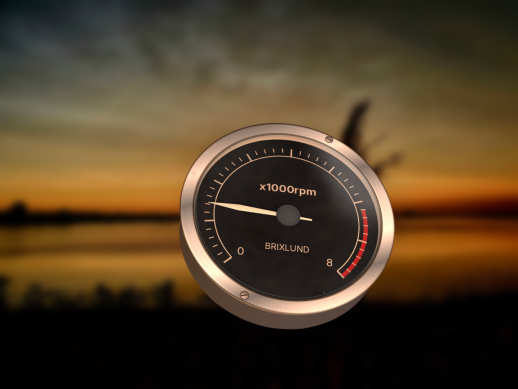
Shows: 1400 rpm
